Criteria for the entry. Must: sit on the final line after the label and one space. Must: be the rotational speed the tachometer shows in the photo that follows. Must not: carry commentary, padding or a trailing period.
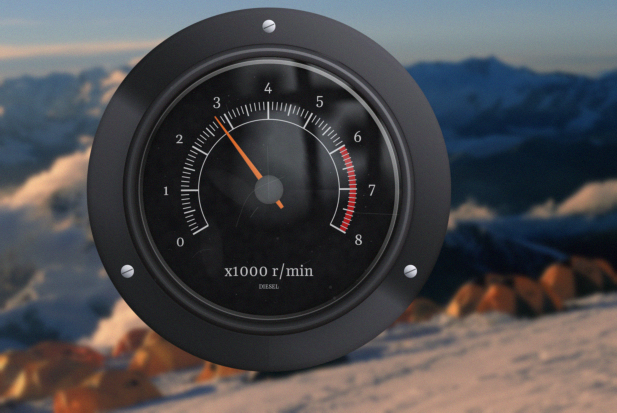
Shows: 2800 rpm
